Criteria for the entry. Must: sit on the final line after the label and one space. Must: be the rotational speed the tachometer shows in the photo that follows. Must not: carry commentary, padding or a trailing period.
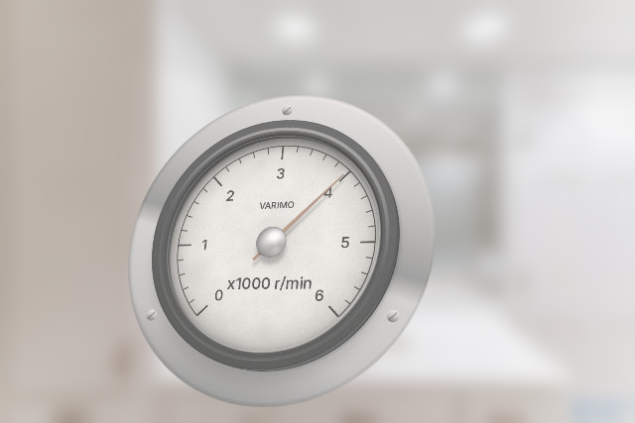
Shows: 4000 rpm
